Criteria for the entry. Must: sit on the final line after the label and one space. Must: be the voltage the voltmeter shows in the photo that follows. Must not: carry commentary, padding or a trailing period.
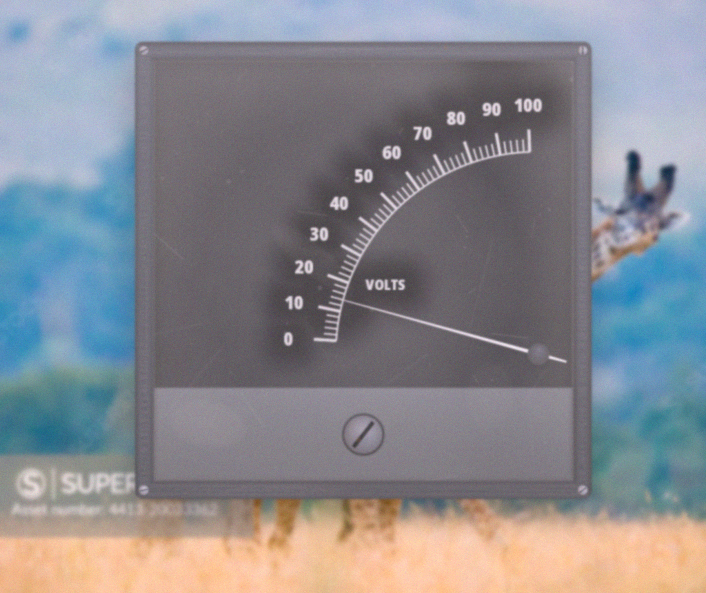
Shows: 14 V
